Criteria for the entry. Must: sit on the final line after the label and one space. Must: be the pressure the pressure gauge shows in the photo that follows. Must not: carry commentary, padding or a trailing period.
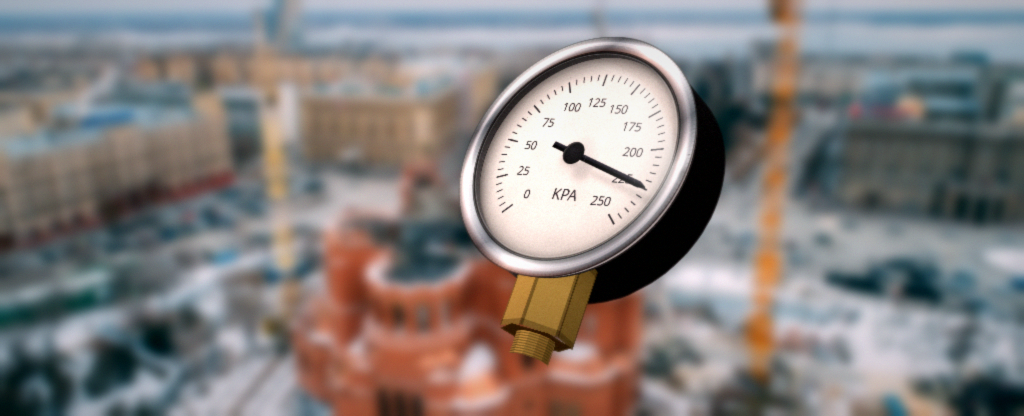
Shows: 225 kPa
